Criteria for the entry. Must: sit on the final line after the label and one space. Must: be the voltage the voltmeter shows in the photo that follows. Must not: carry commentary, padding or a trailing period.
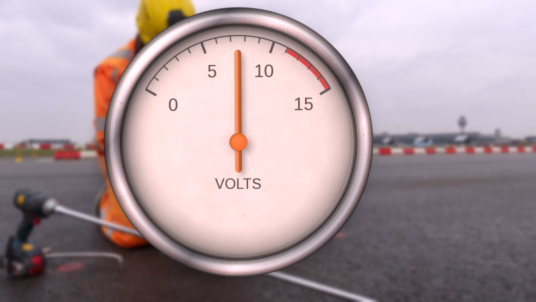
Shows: 7.5 V
